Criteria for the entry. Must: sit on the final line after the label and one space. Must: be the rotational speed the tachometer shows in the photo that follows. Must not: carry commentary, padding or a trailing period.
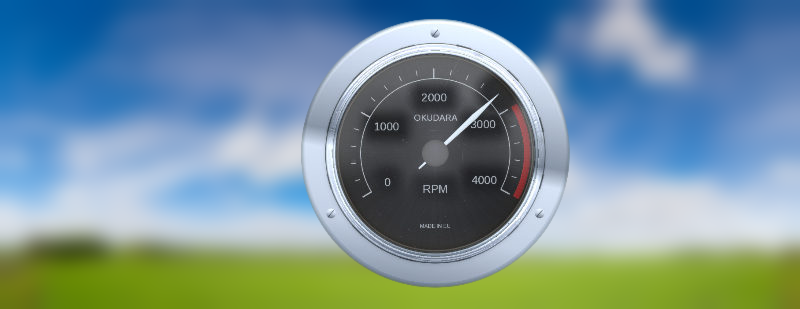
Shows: 2800 rpm
